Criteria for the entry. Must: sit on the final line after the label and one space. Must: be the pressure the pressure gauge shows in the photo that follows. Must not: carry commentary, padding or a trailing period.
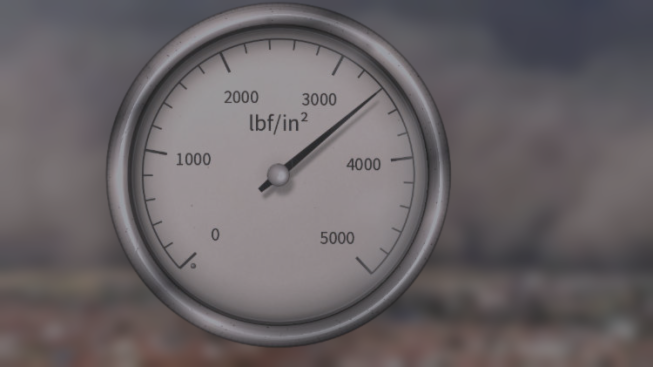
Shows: 3400 psi
